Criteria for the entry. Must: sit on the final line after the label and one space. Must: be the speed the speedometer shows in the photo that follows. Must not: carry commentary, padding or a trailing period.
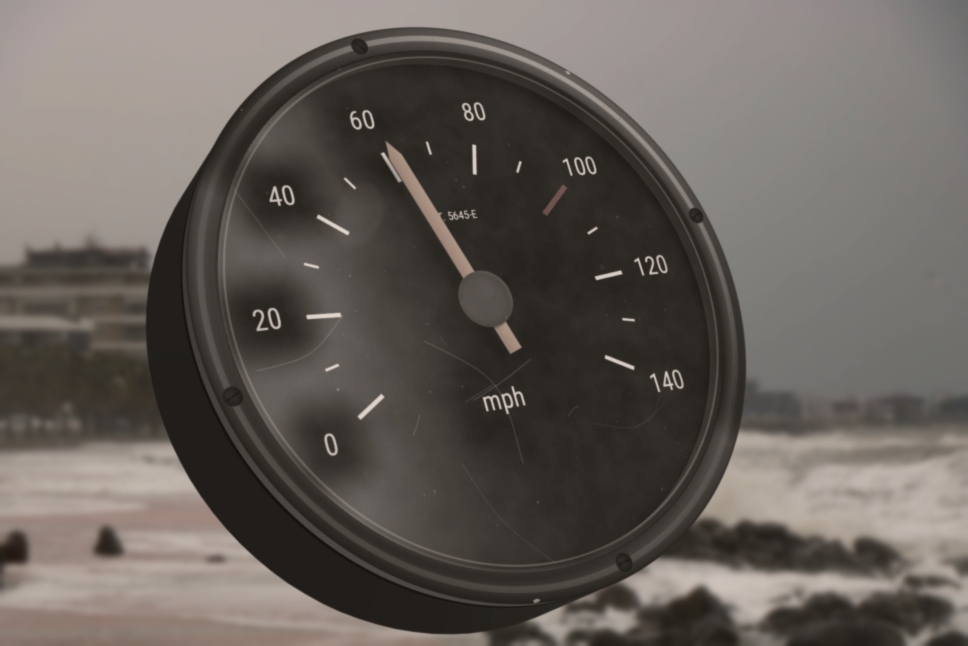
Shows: 60 mph
